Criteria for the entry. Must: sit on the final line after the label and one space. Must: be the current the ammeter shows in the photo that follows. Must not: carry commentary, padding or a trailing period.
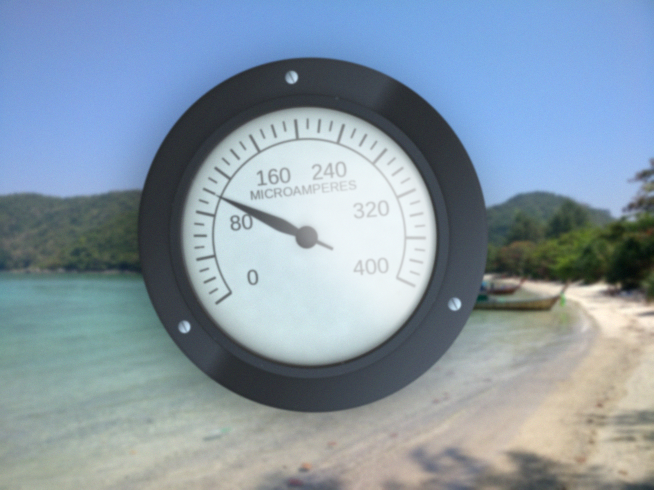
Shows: 100 µA
